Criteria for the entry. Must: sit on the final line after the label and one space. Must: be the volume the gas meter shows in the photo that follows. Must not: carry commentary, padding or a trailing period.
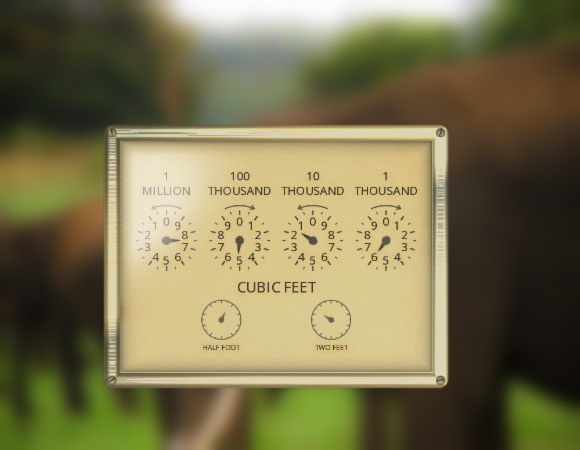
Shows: 751600 ft³
